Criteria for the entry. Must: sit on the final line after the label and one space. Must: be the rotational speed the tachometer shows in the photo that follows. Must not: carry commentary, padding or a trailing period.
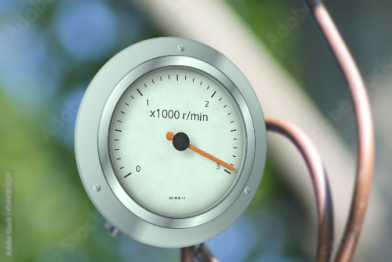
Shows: 2950 rpm
